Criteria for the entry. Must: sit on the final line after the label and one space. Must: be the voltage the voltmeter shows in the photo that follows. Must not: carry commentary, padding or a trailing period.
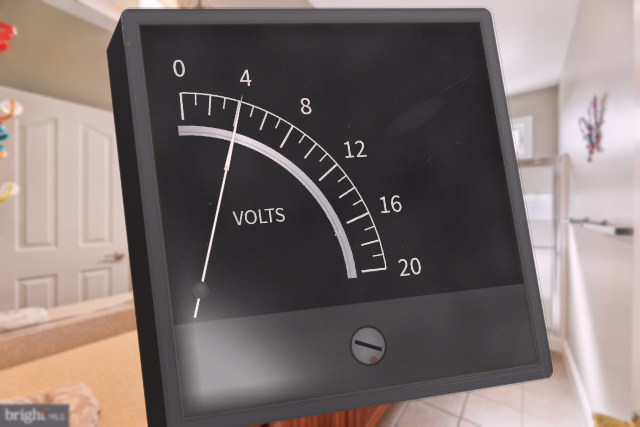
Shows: 4 V
